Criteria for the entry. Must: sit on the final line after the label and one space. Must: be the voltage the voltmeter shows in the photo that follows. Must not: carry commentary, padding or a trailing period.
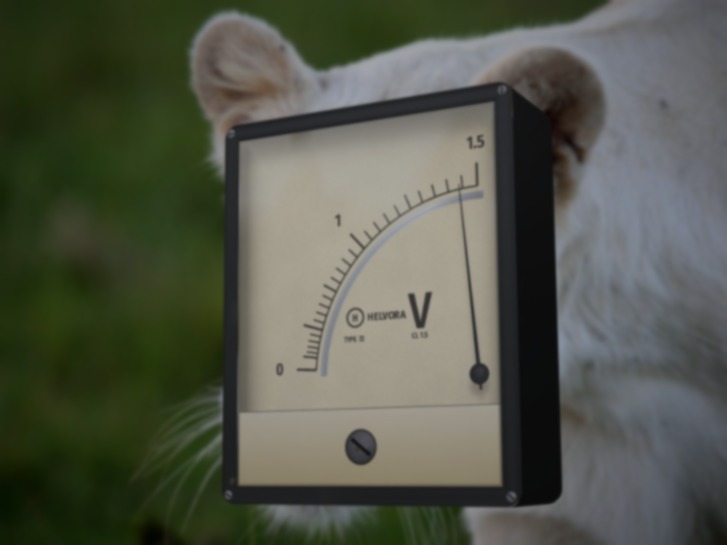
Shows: 1.45 V
